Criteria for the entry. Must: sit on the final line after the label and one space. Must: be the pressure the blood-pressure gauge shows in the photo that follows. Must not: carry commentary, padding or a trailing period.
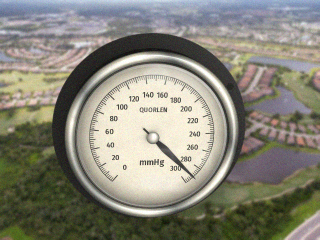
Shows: 290 mmHg
